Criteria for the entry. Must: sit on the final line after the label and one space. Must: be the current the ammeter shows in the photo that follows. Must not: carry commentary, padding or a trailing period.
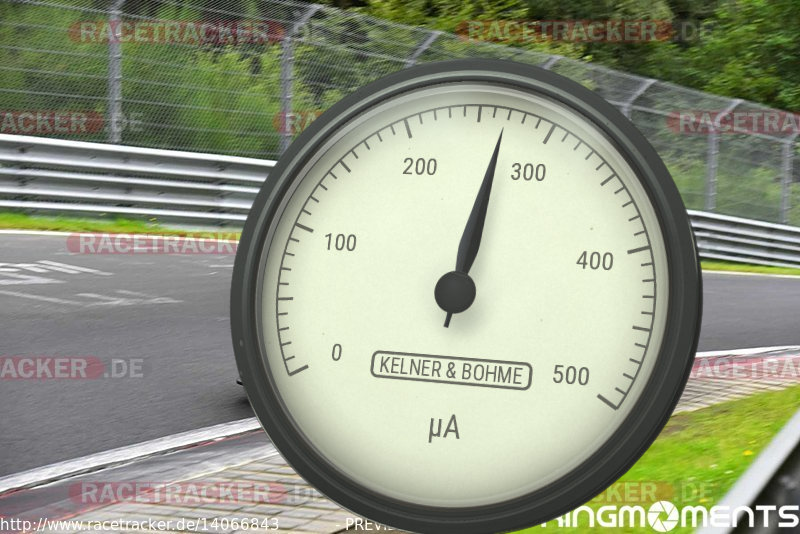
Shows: 270 µA
